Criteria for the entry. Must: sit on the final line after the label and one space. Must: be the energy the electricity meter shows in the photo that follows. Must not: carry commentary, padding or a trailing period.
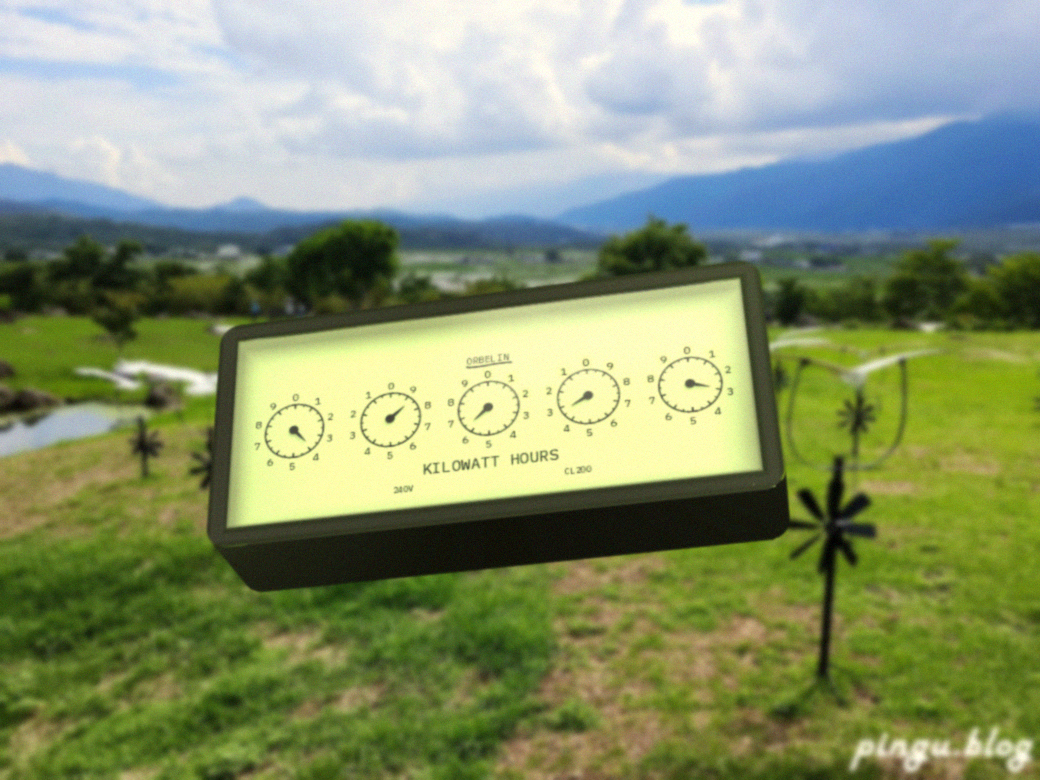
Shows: 38633 kWh
